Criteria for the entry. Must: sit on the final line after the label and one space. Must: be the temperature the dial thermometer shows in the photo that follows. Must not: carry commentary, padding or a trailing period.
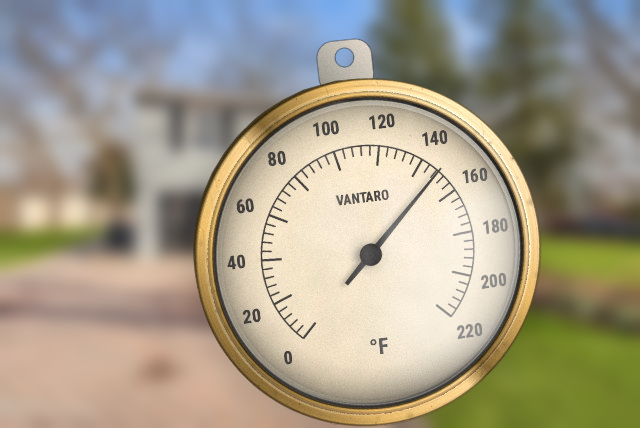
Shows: 148 °F
